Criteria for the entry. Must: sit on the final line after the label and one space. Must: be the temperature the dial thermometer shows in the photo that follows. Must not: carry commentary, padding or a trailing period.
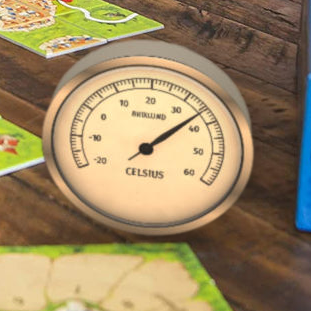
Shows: 35 °C
